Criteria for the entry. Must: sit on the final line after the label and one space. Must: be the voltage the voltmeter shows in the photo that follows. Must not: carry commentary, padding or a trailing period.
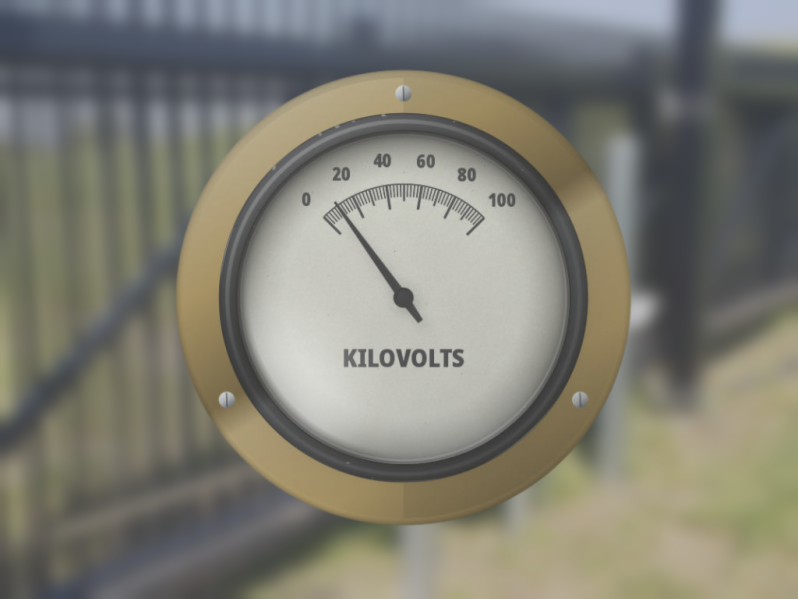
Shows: 10 kV
